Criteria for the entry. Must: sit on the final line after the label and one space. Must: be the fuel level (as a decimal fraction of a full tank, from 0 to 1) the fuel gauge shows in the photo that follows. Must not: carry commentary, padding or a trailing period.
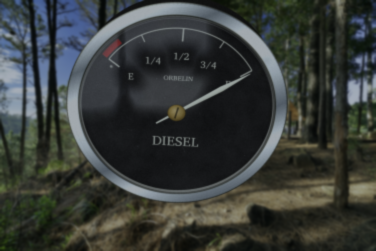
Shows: 1
